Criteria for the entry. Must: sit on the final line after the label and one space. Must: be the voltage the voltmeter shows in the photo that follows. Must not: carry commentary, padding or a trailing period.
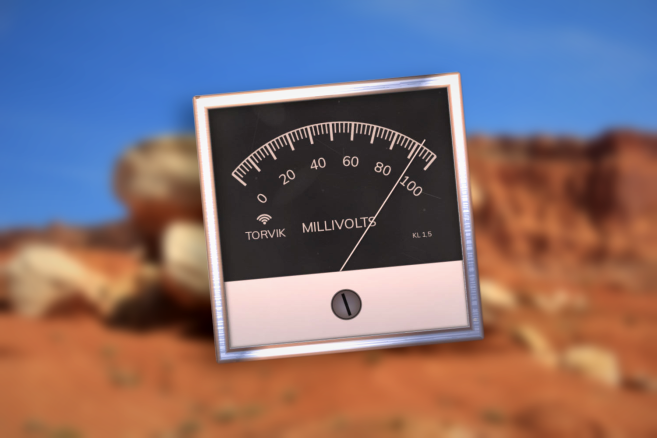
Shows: 92 mV
